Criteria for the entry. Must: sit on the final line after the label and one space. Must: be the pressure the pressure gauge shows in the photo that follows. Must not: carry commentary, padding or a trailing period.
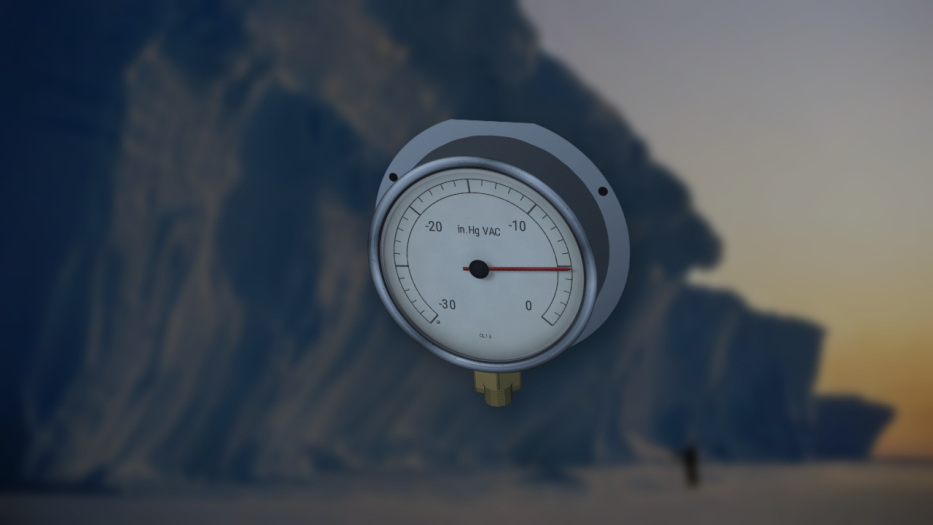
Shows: -5 inHg
